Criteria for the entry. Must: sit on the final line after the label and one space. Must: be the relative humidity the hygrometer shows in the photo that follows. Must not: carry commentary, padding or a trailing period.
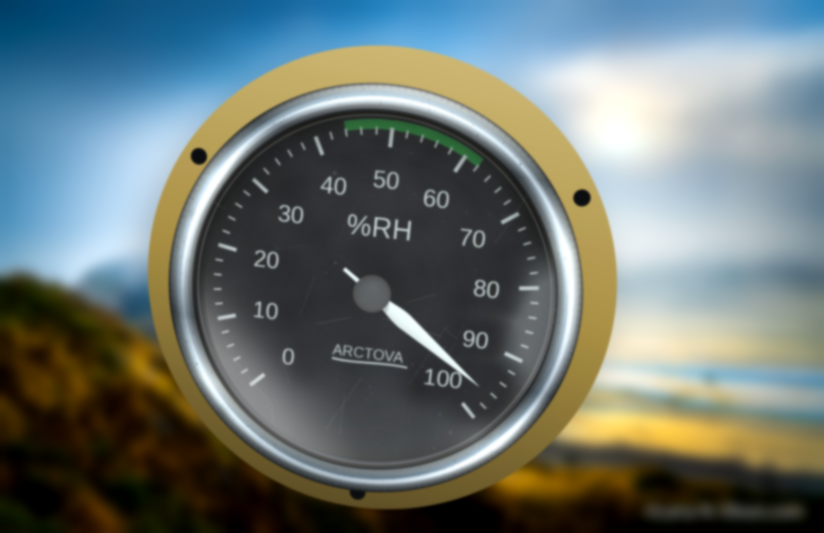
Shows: 96 %
